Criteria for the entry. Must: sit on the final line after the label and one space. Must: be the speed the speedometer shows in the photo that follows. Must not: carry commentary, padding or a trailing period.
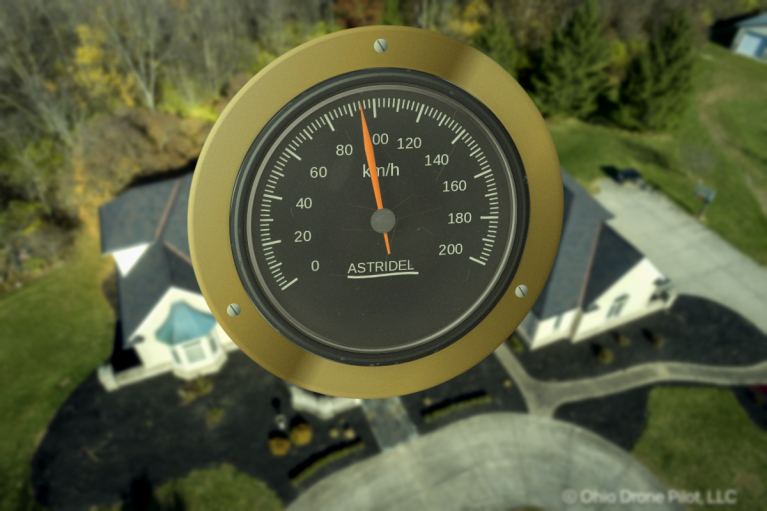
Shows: 94 km/h
